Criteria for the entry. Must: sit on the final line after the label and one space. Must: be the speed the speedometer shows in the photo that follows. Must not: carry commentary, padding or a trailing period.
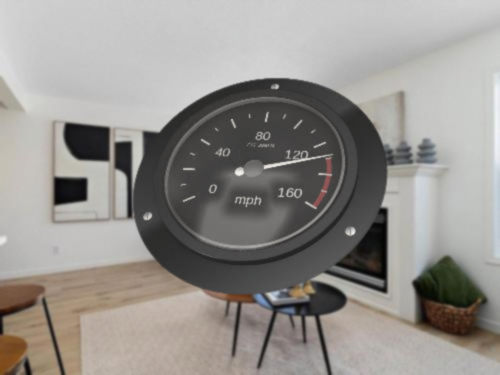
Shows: 130 mph
